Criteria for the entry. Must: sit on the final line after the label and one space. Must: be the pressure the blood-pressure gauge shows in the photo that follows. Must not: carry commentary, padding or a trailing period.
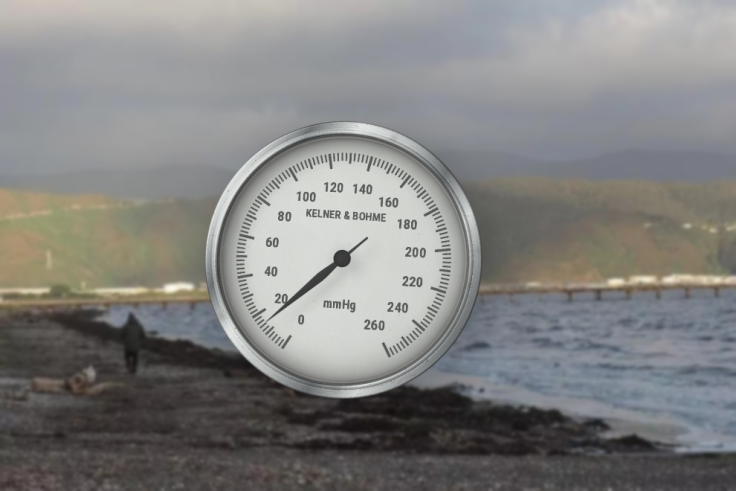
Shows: 14 mmHg
